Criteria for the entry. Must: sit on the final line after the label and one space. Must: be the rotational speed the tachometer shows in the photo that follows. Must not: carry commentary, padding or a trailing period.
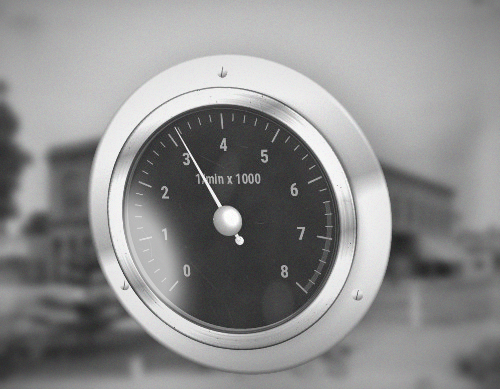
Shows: 3200 rpm
